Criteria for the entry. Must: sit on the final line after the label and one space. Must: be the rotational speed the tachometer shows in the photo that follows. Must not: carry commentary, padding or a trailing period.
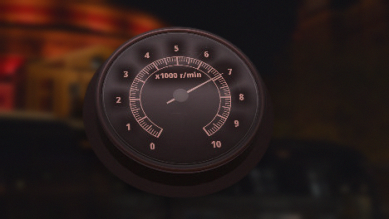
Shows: 7000 rpm
